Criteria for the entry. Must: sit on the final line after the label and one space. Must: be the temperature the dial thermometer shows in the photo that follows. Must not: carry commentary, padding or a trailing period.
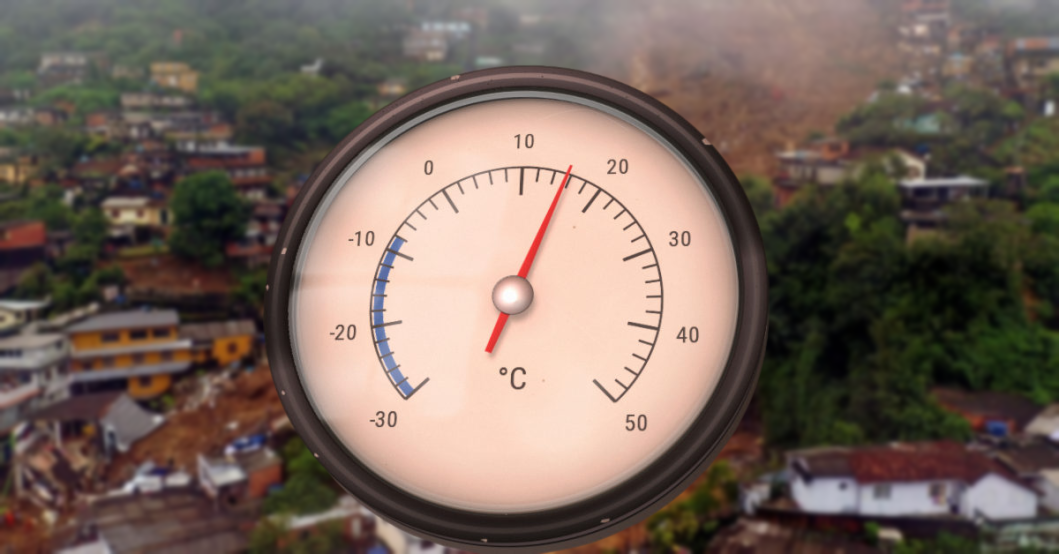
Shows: 16 °C
